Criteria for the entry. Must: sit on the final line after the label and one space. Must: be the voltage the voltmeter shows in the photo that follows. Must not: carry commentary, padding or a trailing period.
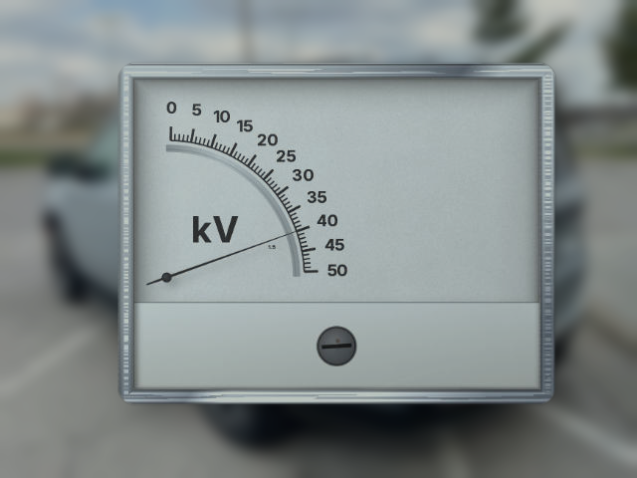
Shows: 40 kV
